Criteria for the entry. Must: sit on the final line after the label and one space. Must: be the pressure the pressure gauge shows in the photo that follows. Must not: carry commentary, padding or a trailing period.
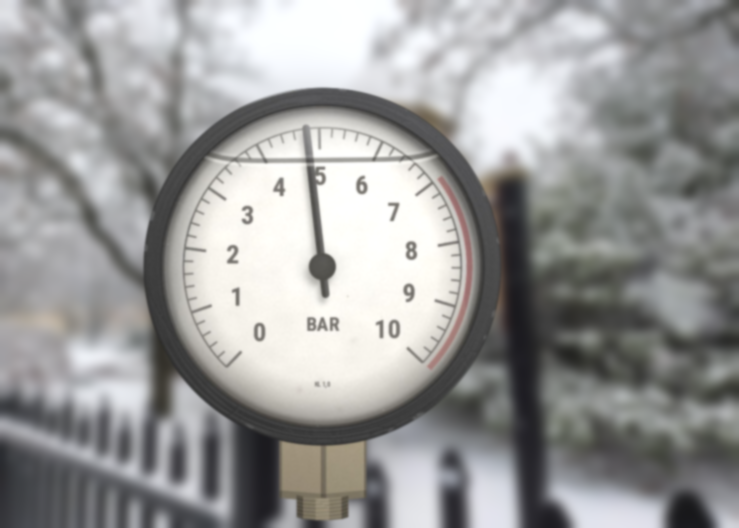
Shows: 4.8 bar
